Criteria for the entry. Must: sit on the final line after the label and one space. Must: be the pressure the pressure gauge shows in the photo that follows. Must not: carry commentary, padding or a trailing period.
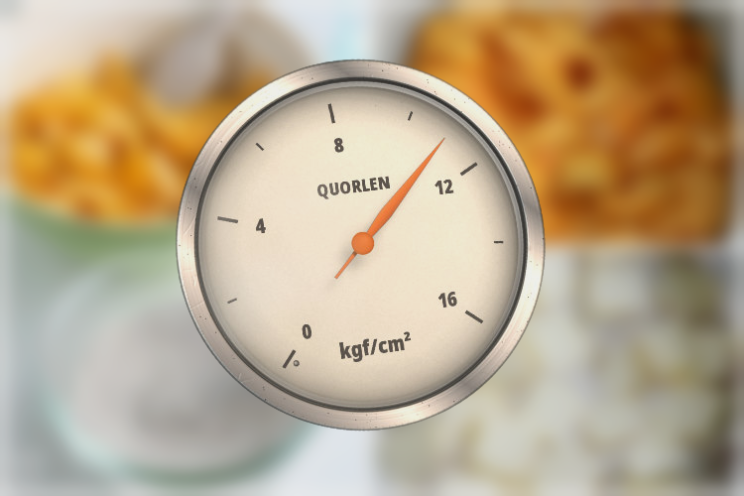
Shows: 11 kg/cm²
